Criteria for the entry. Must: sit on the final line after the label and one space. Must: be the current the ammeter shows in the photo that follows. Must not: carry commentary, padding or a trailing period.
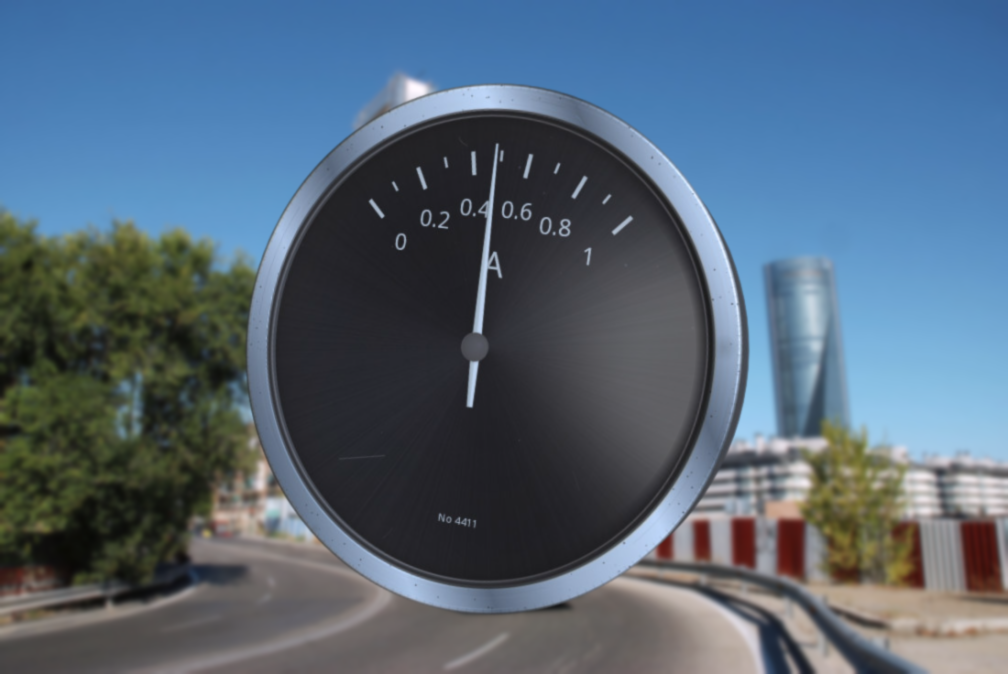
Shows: 0.5 A
